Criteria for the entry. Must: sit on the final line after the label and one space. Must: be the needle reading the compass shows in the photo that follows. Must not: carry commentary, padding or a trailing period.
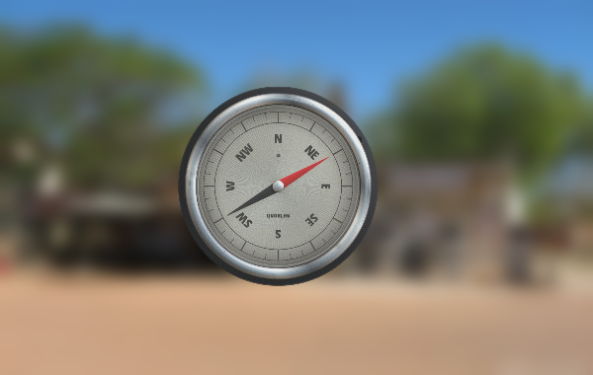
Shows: 60 °
